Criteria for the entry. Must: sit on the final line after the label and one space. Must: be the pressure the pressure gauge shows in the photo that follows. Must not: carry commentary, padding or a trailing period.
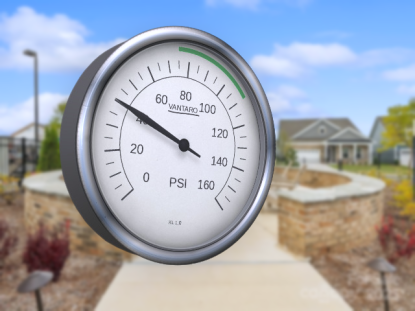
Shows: 40 psi
